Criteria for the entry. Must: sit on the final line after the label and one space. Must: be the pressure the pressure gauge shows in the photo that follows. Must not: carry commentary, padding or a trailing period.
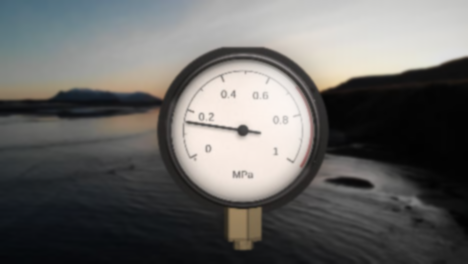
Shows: 0.15 MPa
